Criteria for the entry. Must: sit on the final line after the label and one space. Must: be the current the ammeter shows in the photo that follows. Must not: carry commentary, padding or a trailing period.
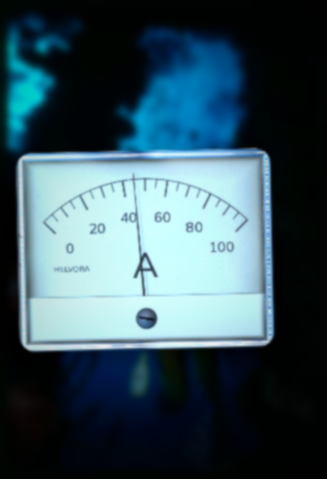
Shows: 45 A
